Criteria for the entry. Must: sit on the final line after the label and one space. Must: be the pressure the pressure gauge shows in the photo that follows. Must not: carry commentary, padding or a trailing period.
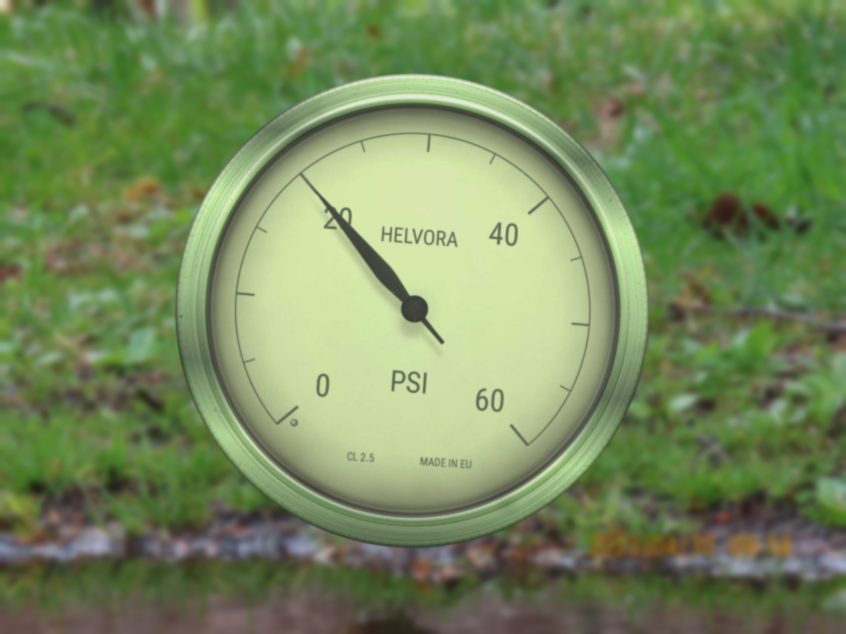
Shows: 20 psi
